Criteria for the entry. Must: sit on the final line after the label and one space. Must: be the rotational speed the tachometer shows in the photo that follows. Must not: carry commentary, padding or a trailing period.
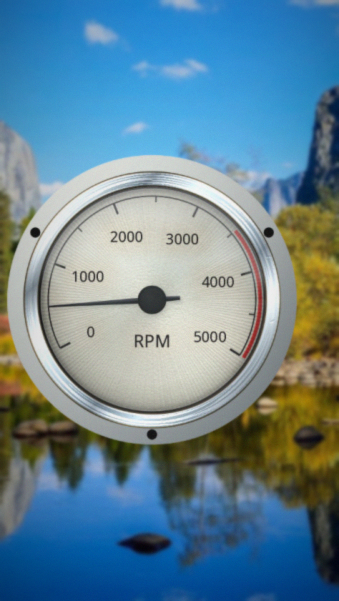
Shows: 500 rpm
